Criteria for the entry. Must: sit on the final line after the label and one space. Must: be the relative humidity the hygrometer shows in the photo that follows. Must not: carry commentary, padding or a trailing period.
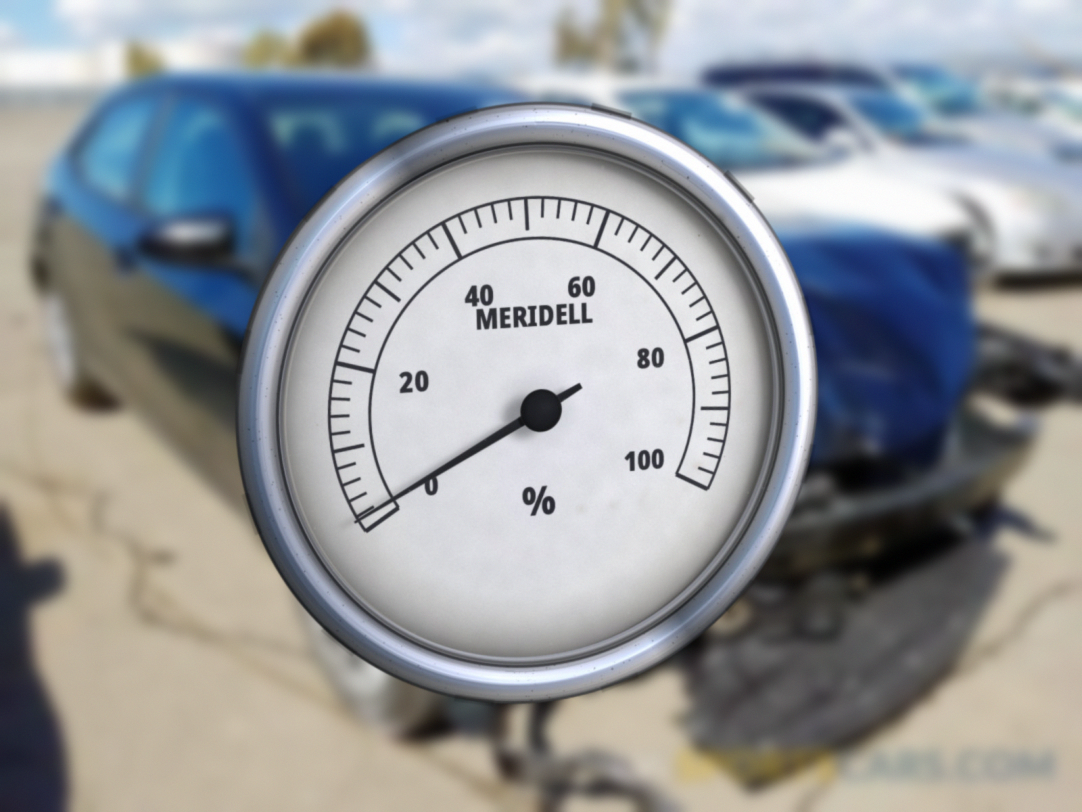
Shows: 2 %
